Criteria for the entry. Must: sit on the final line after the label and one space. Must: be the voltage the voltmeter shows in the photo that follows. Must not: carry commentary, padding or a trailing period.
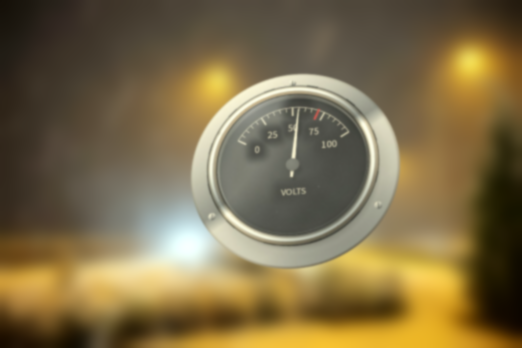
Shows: 55 V
